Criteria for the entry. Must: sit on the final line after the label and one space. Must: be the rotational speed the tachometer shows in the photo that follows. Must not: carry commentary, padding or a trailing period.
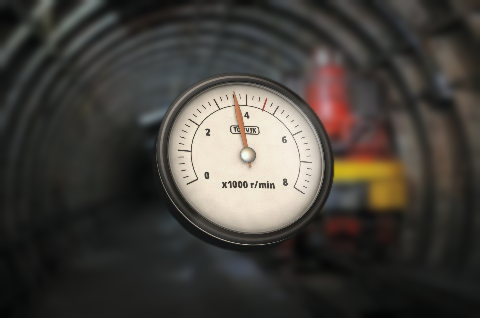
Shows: 3600 rpm
